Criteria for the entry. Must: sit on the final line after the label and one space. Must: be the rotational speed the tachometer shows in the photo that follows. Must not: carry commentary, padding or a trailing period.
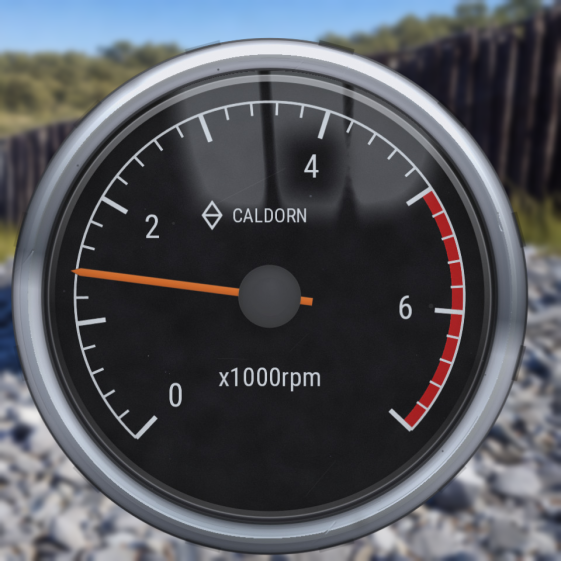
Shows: 1400 rpm
